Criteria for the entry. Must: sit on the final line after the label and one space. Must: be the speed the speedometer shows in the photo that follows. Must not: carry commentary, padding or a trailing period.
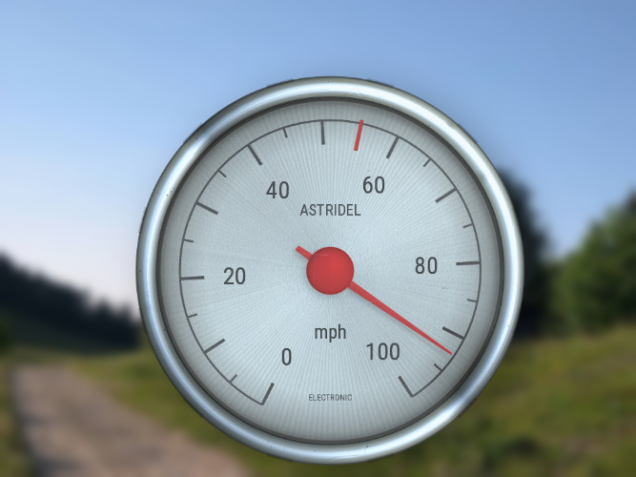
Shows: 92.5 mph
